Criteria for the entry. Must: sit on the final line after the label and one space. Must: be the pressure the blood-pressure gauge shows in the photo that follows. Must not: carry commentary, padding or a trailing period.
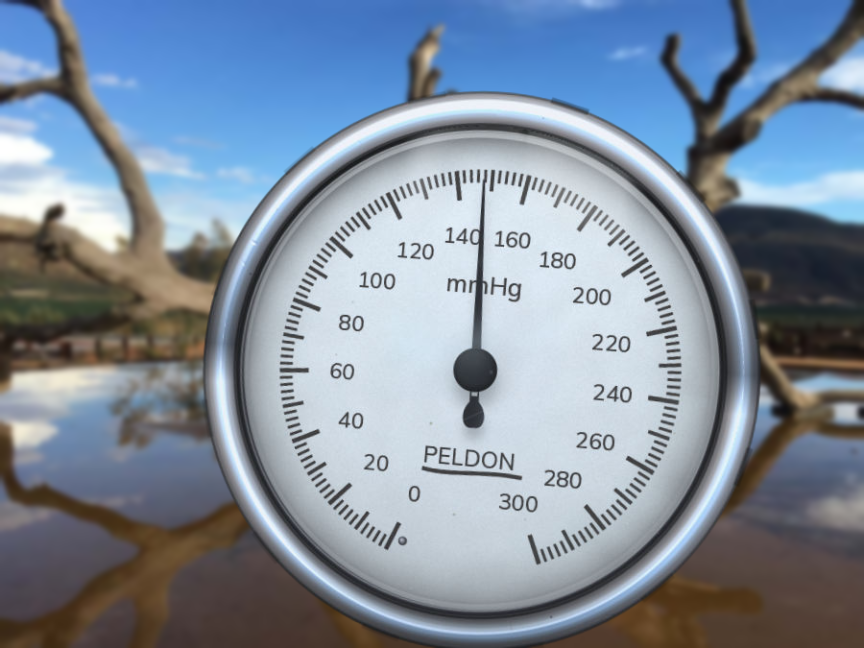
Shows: 148 mmHg
